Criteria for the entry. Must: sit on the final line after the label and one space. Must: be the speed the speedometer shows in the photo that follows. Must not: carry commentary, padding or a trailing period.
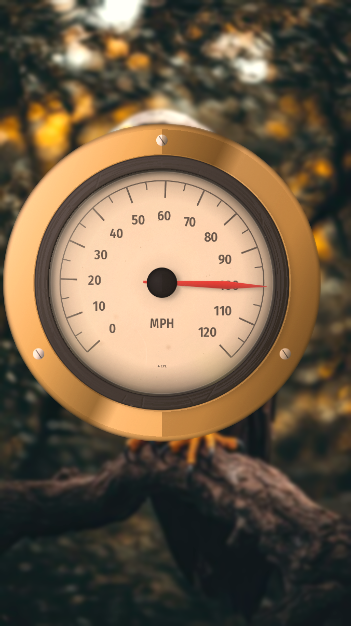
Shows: 100 mph
